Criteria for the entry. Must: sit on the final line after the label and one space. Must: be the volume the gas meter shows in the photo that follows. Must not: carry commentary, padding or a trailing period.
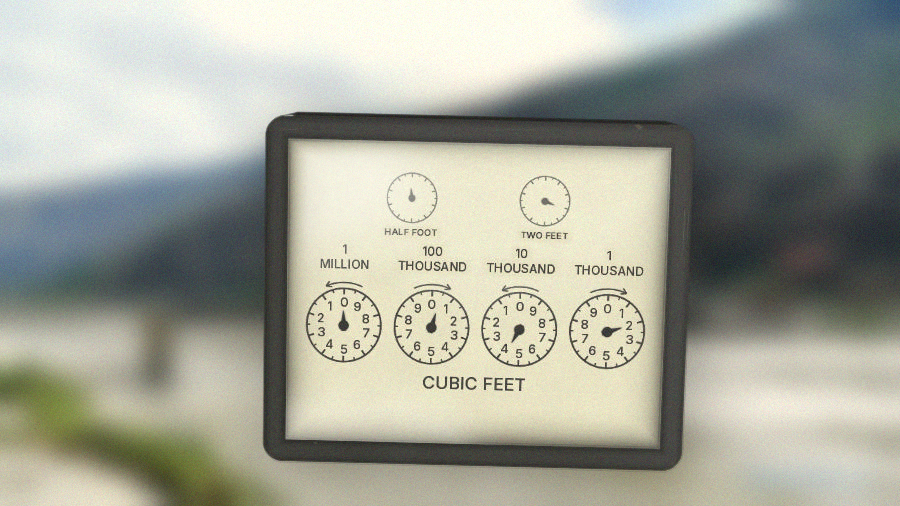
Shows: 4200 ft³
